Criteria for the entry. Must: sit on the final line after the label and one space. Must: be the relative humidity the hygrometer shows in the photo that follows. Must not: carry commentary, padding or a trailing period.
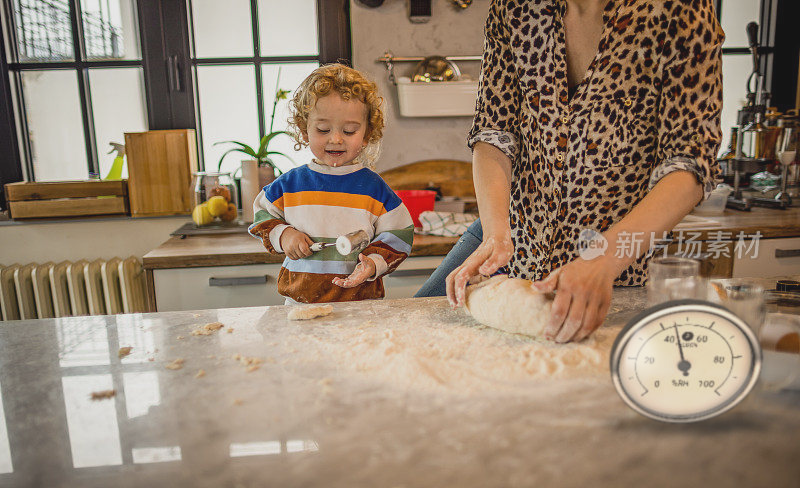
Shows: 45 %
